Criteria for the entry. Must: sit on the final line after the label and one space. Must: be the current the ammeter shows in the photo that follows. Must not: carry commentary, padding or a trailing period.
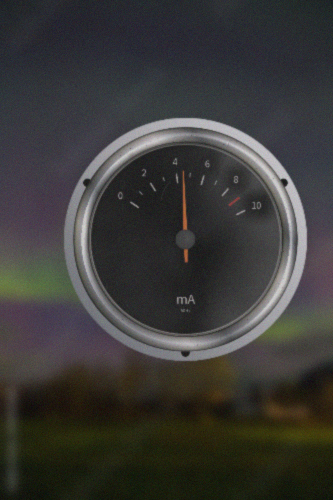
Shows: 4.5 mA
